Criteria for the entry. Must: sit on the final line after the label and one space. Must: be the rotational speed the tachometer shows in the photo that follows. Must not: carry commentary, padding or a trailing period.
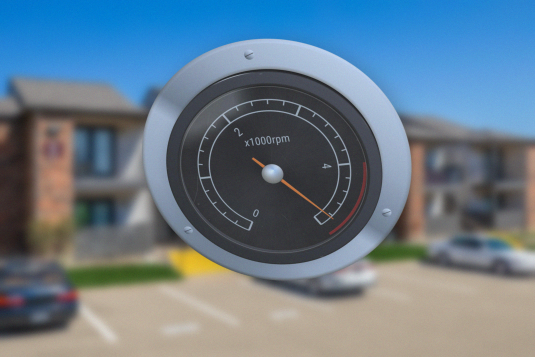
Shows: 4800 rpm
